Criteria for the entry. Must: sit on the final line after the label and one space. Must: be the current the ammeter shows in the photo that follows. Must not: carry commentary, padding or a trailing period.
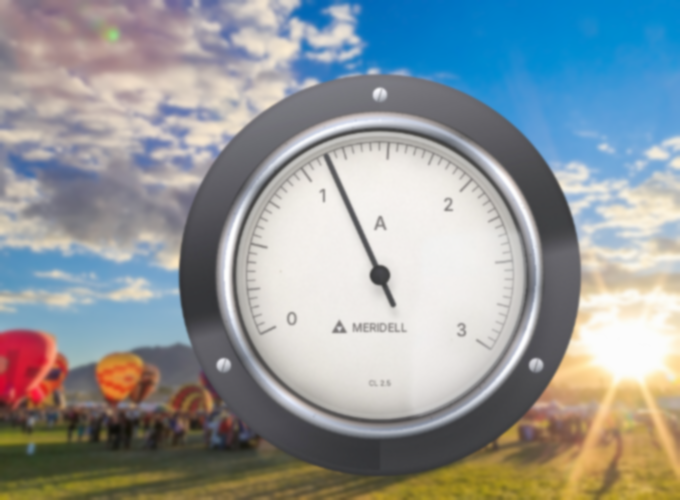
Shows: 1.15 A
